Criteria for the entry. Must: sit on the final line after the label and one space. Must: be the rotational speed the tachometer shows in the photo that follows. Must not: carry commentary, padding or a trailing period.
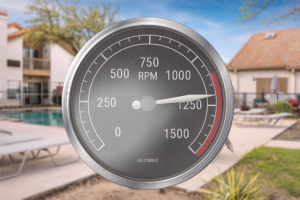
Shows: 1200 rpm
